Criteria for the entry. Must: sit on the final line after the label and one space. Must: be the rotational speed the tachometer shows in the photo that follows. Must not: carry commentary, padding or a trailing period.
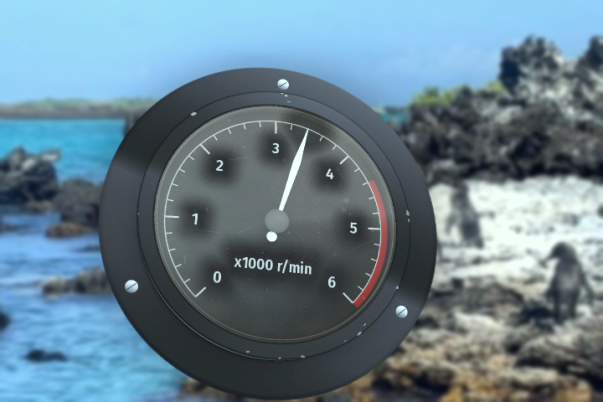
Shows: 3400 rpm
